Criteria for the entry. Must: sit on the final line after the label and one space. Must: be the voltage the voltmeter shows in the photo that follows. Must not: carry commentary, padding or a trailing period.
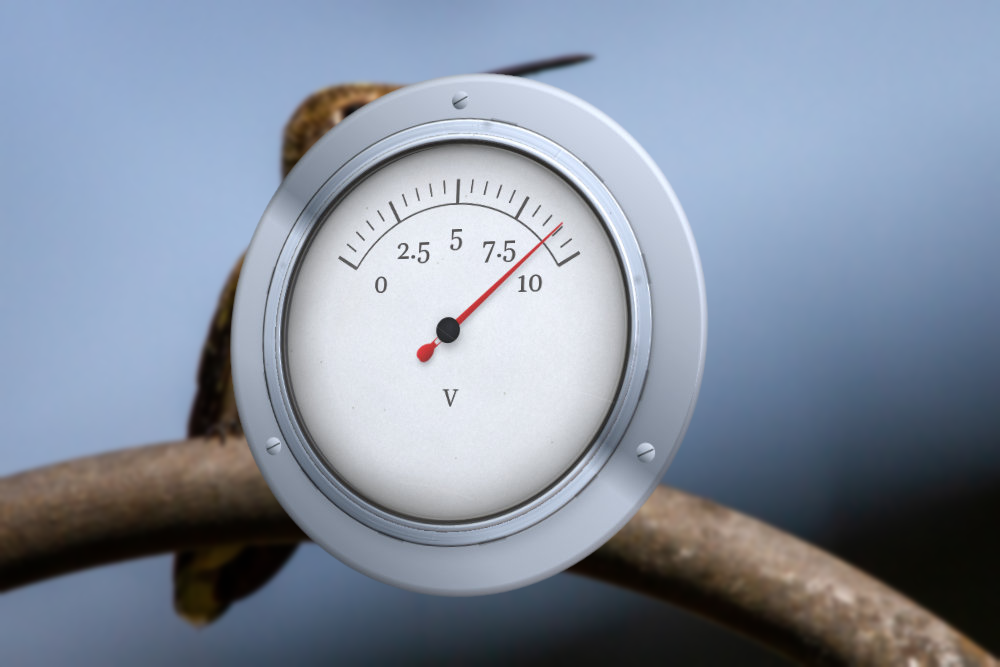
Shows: 9 V
